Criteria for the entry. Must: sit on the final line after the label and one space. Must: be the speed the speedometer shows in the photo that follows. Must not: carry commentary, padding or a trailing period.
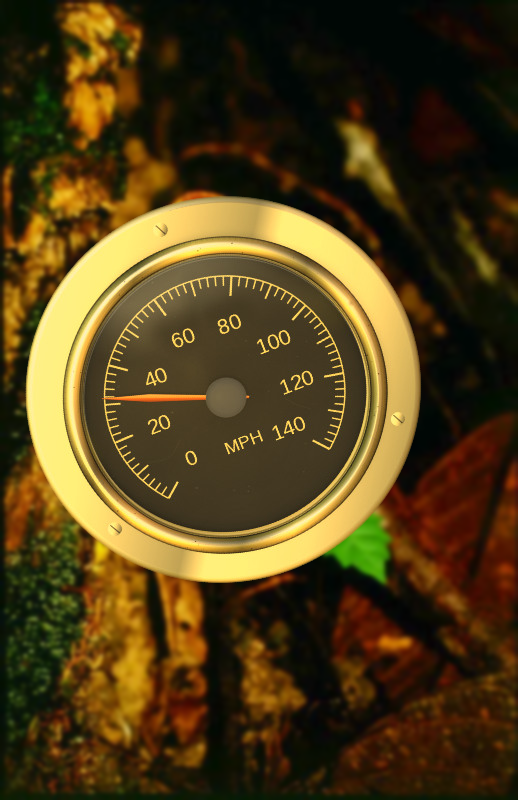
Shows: 32 mph
